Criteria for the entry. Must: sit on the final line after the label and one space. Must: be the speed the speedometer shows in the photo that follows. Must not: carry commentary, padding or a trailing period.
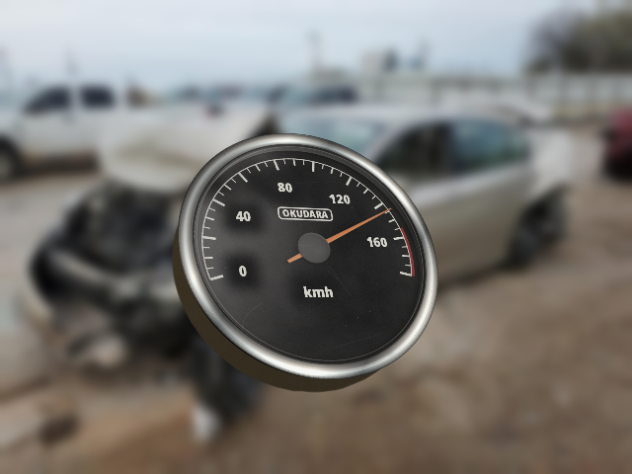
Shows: 145 km/h
